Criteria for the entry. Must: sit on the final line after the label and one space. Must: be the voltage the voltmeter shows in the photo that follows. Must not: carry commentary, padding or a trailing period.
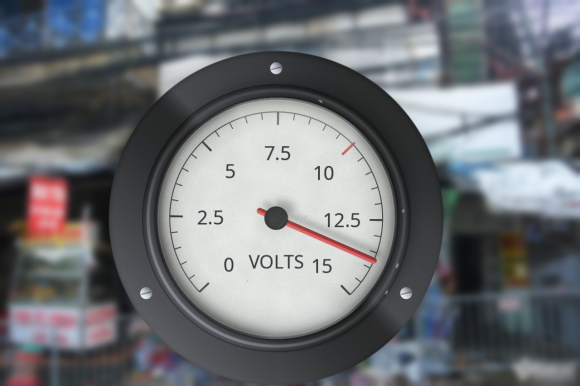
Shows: 13.75 V
